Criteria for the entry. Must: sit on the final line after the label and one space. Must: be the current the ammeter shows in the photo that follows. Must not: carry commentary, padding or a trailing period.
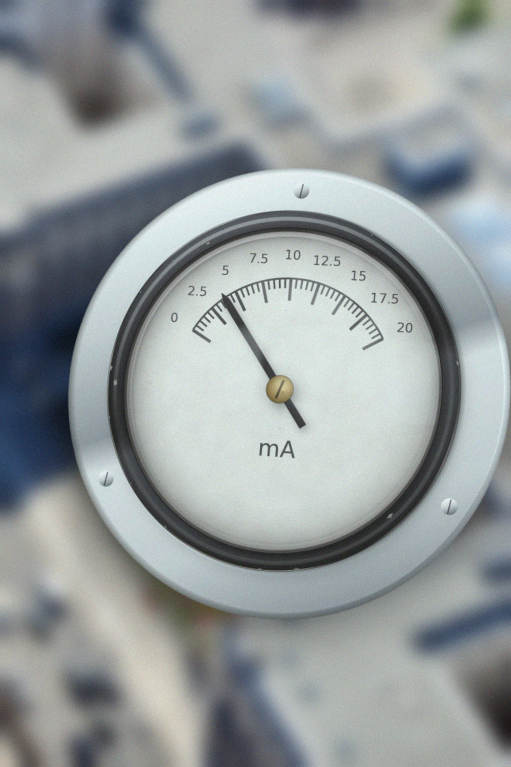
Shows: 4 mA
